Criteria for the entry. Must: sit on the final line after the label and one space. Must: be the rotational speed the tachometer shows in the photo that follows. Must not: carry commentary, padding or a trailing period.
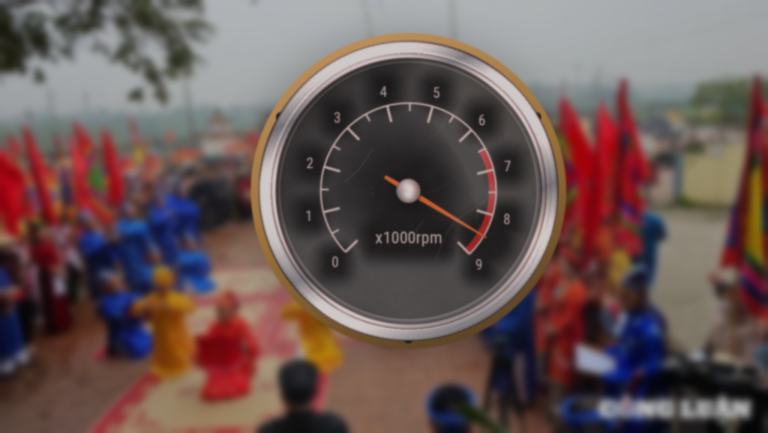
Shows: 8500 rpm
